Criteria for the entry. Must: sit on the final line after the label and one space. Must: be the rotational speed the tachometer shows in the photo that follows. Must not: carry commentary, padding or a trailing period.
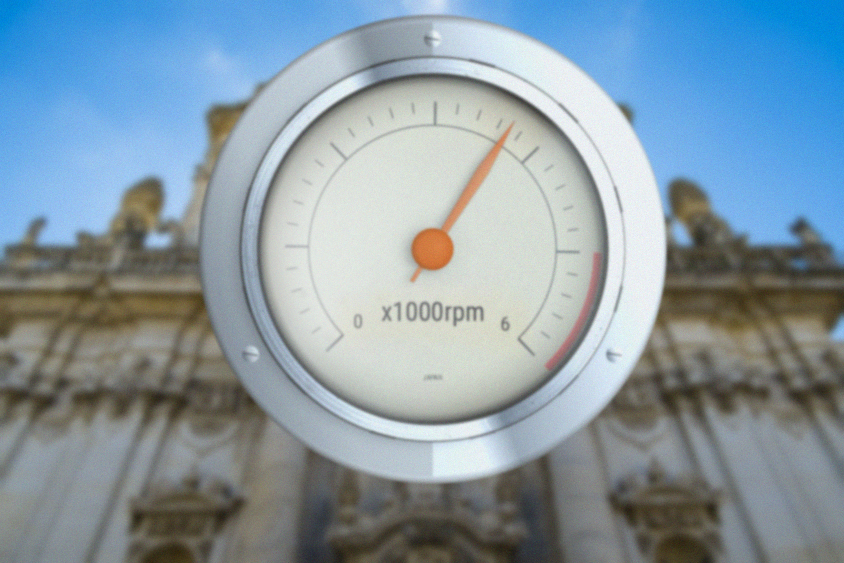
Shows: 3700 rpm
